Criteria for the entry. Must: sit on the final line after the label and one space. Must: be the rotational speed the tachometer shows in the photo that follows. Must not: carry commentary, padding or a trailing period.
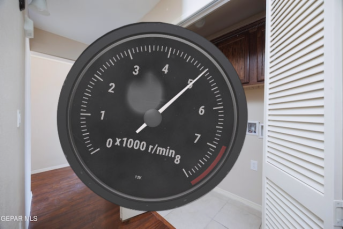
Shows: 5000 rpm
